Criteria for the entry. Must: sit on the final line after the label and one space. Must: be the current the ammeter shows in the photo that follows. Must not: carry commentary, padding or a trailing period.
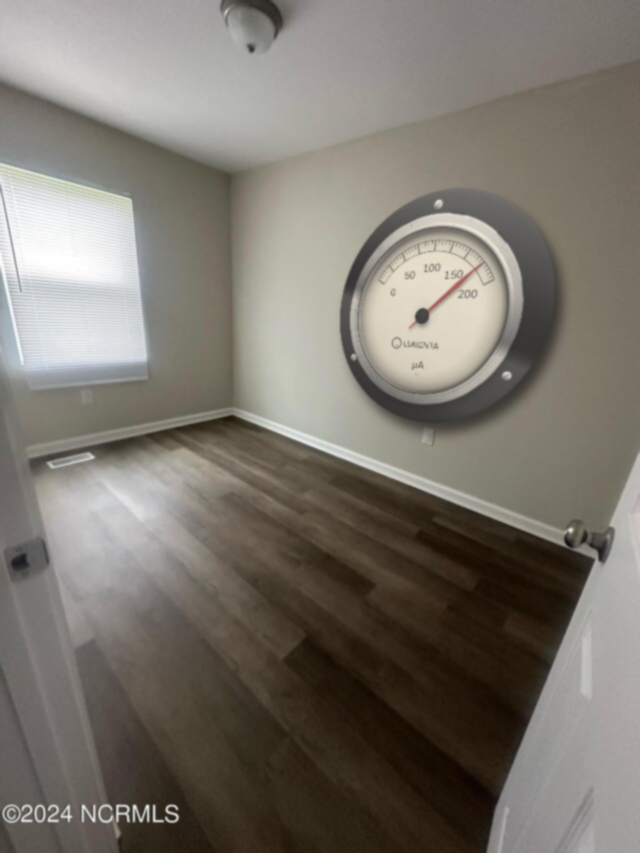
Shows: 175 µA
